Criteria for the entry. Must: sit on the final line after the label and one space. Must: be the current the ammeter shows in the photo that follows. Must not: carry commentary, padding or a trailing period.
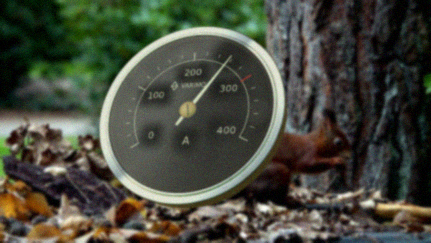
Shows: 260 A
